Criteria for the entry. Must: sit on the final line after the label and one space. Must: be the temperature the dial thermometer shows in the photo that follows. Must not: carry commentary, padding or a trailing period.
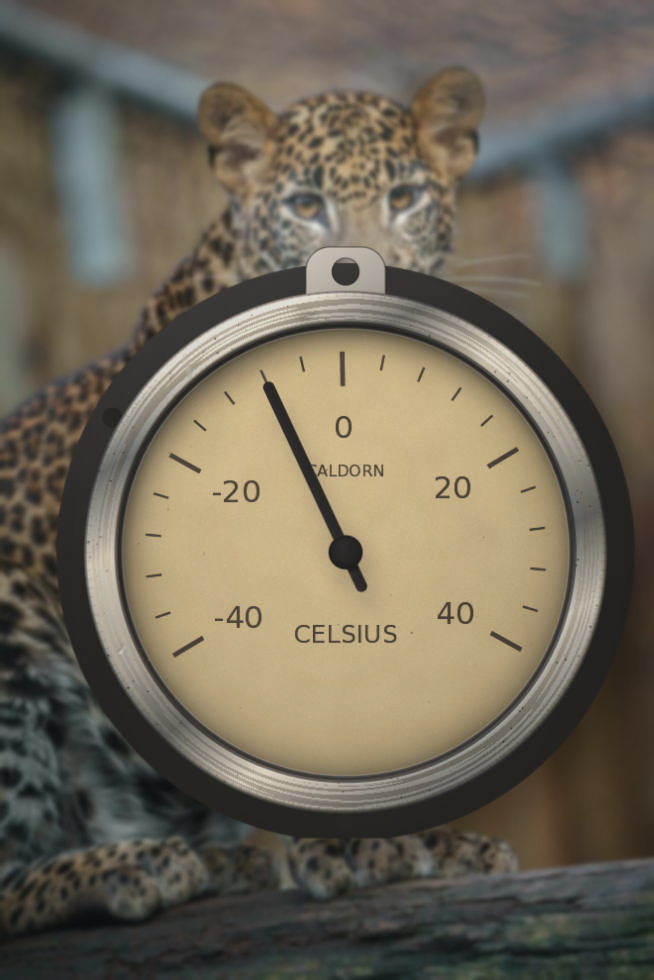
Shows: -8 °C
